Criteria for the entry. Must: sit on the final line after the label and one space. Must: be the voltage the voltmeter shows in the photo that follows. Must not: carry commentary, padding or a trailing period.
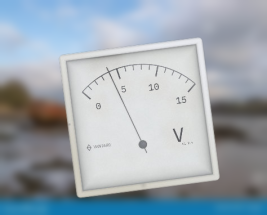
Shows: 4 V
